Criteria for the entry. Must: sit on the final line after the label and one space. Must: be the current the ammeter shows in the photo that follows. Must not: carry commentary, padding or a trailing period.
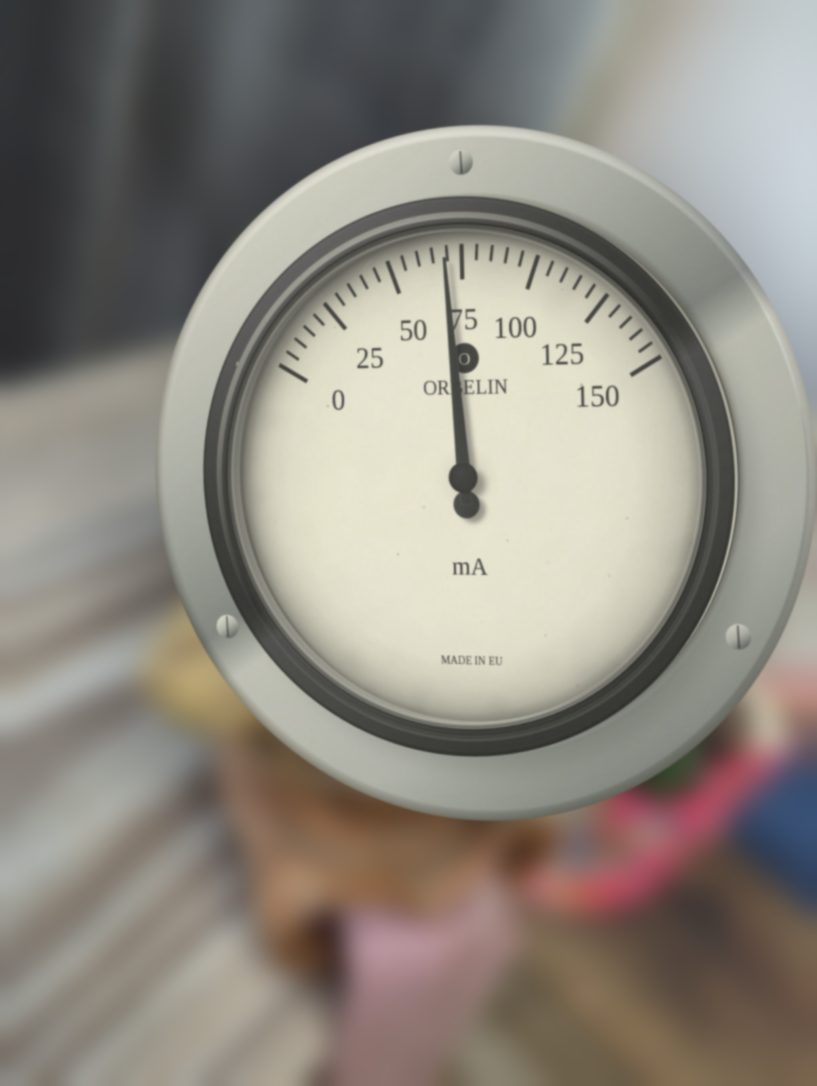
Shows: 70 mA
